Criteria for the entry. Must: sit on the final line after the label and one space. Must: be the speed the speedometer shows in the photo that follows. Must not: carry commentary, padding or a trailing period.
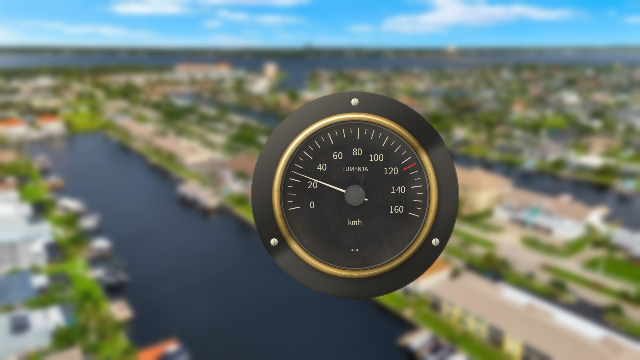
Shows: 25 km/h
